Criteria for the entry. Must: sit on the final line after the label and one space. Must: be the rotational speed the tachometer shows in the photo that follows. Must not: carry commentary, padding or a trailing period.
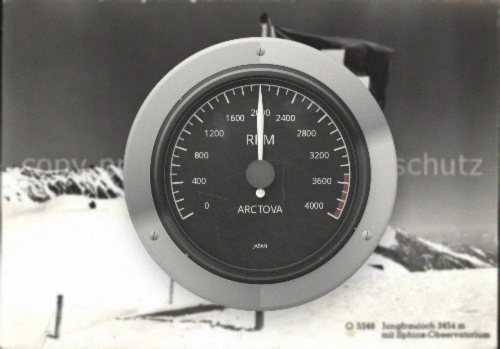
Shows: 2000 rpm
